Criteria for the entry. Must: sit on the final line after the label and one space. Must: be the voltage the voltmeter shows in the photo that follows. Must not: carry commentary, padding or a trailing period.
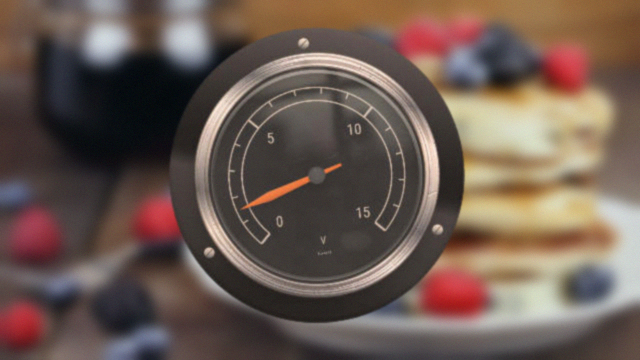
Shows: 1.5 V
